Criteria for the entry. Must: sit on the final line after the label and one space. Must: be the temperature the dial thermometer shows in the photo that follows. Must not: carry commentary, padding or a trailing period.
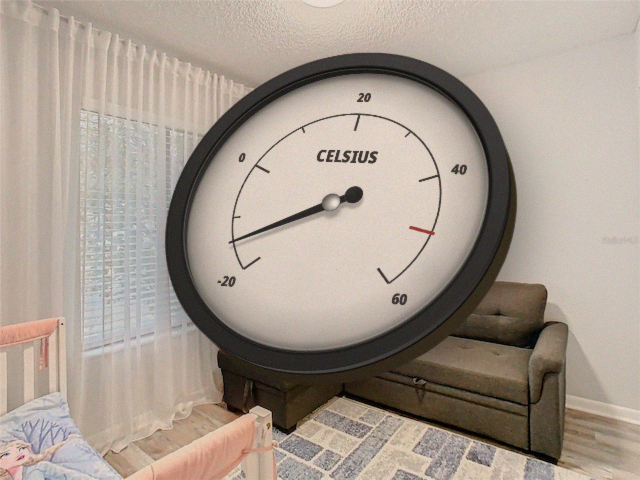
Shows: -15 °C
